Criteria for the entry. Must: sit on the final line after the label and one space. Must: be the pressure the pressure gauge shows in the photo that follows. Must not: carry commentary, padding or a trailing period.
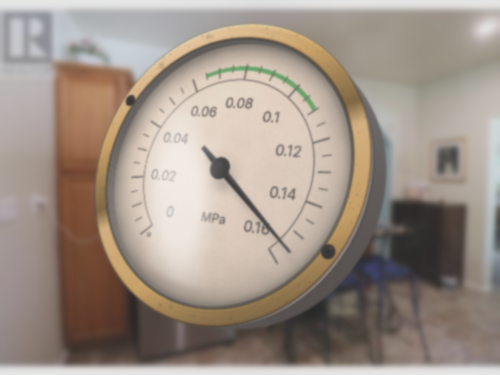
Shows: 0.155 MPa
